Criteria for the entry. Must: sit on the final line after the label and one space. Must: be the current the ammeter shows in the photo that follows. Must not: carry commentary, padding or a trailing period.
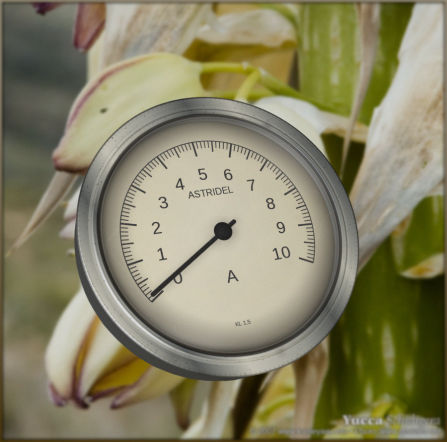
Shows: 0.1 A
